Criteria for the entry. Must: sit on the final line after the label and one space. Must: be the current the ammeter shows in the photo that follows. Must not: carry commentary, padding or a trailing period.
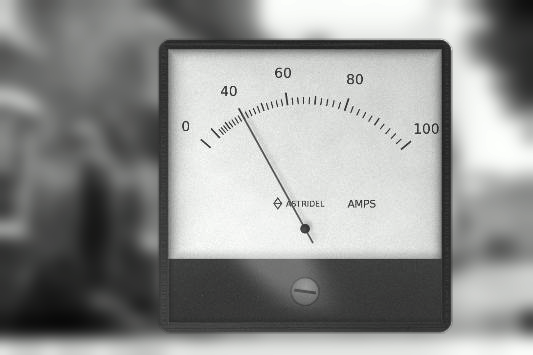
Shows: 40 A
